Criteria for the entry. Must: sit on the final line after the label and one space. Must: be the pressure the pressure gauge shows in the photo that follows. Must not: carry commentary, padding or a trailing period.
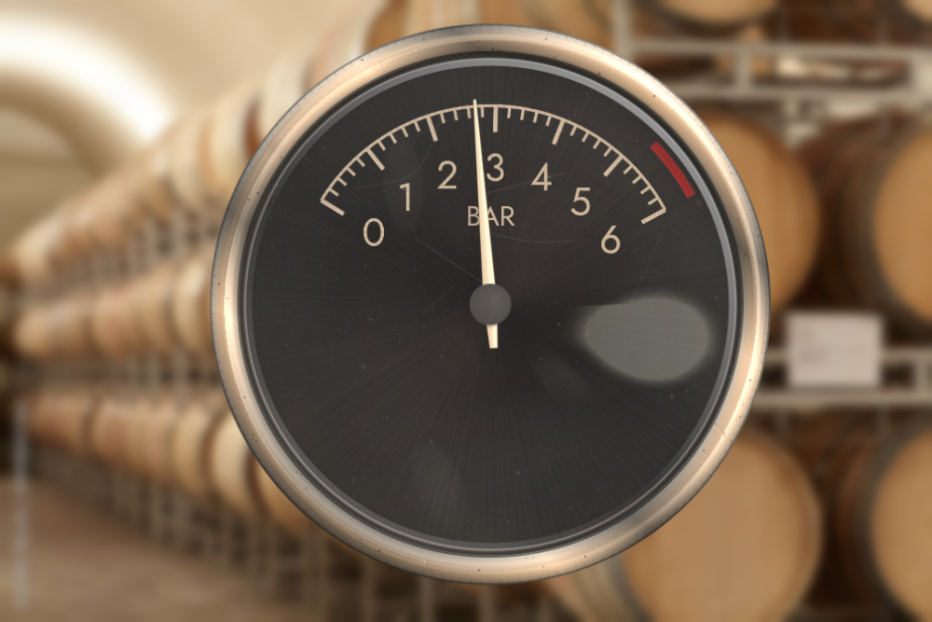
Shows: 2.7 bar
